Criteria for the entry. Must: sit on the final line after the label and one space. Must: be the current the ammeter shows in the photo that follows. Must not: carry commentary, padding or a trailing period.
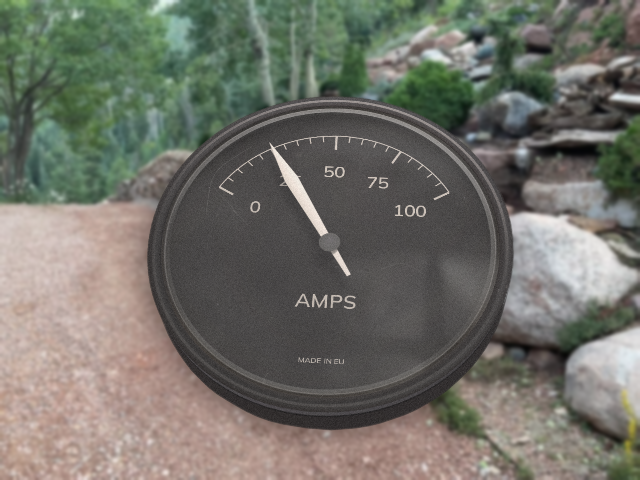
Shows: 25 A
